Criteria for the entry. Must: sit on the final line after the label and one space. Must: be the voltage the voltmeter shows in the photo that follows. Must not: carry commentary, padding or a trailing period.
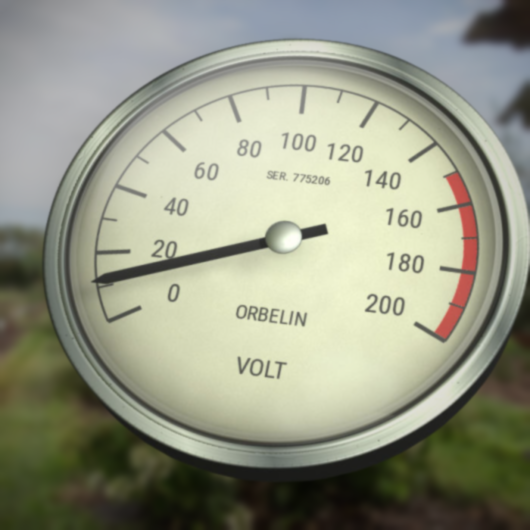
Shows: 10 V
